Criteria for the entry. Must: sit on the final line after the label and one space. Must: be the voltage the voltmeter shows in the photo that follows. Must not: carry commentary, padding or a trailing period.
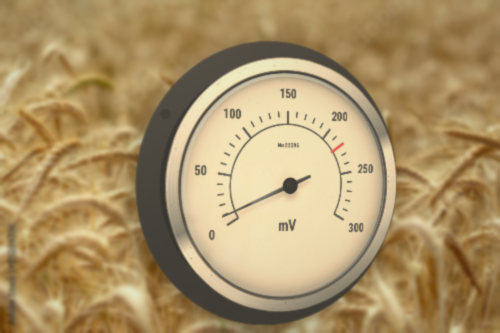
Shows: 10 mV
